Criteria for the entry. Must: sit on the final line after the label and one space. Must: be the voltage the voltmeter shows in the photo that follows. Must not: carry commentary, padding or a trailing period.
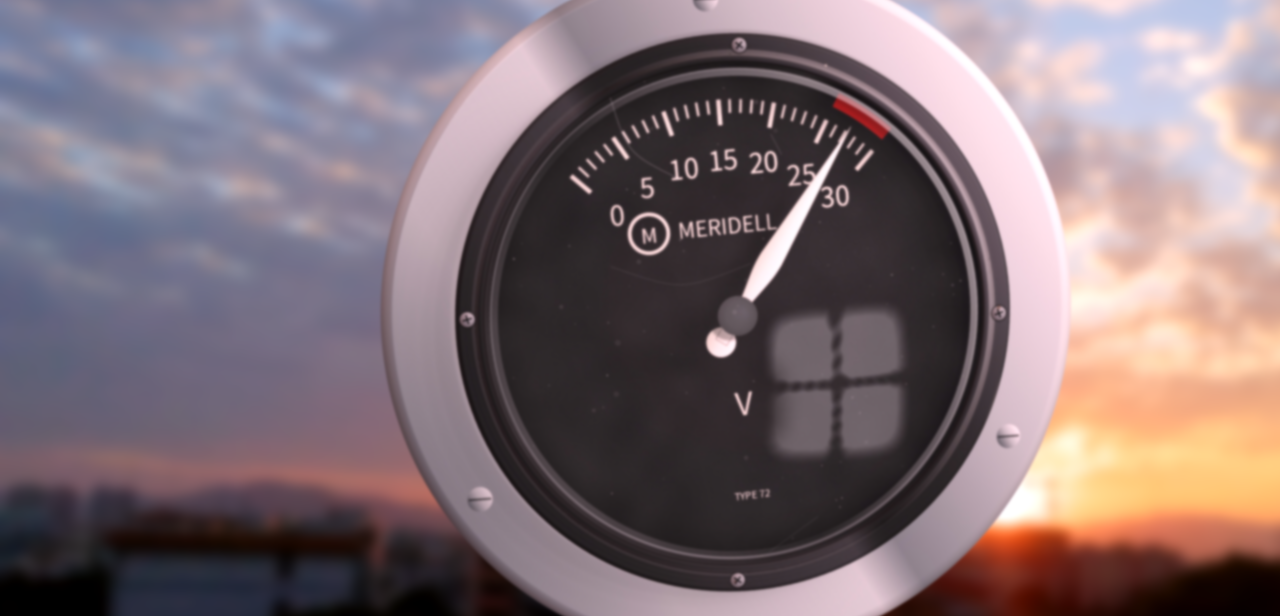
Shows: 27 V
